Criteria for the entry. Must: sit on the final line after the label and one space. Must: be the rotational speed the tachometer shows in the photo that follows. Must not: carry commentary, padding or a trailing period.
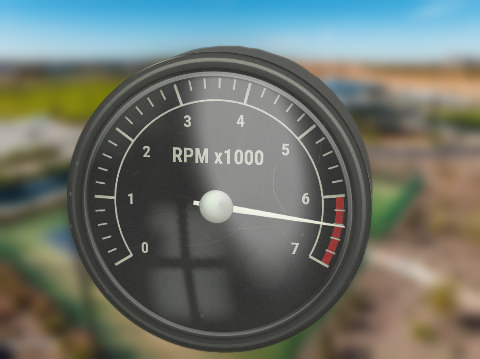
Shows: 6400 rpm
